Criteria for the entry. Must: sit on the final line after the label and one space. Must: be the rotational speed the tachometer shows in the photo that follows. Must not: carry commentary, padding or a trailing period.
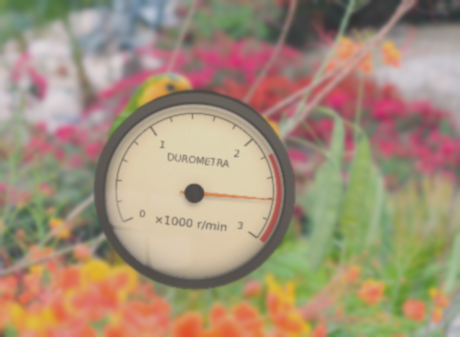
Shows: 2600 rpm
